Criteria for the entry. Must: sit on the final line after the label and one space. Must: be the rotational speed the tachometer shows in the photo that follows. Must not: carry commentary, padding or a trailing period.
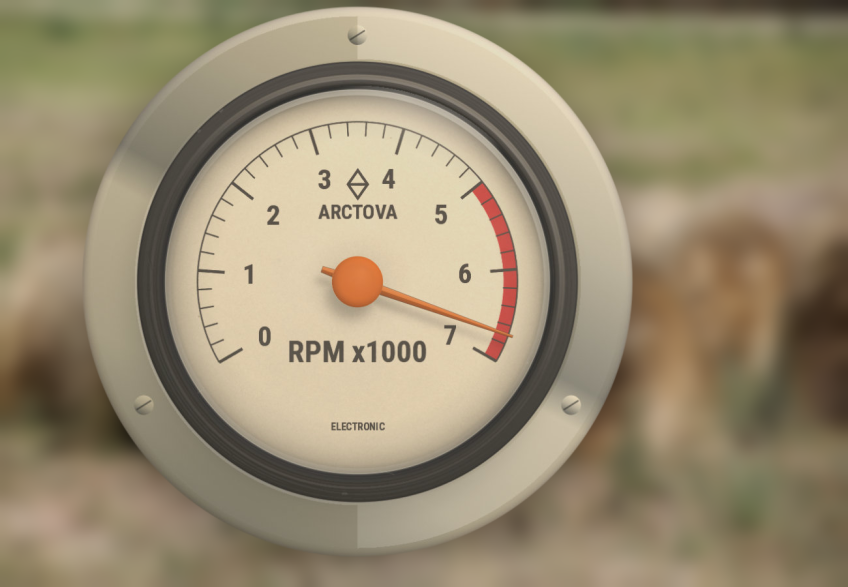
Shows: 6700 rpm
